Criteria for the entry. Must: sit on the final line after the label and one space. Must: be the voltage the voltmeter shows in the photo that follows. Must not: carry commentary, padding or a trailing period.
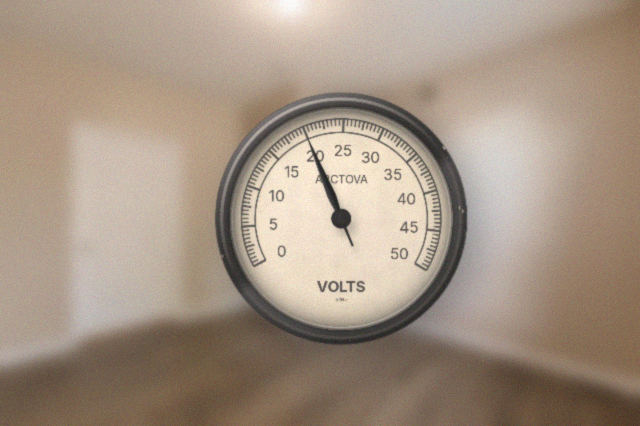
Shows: 20 V
